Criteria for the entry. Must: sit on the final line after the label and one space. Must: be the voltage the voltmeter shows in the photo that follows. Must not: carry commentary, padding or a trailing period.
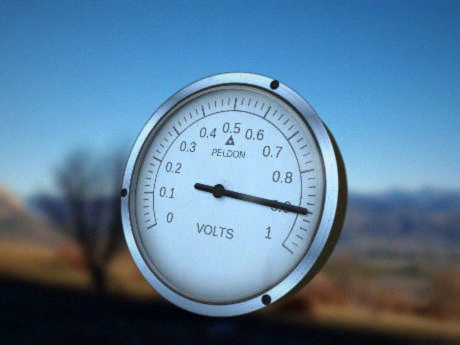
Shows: 0.9 V
